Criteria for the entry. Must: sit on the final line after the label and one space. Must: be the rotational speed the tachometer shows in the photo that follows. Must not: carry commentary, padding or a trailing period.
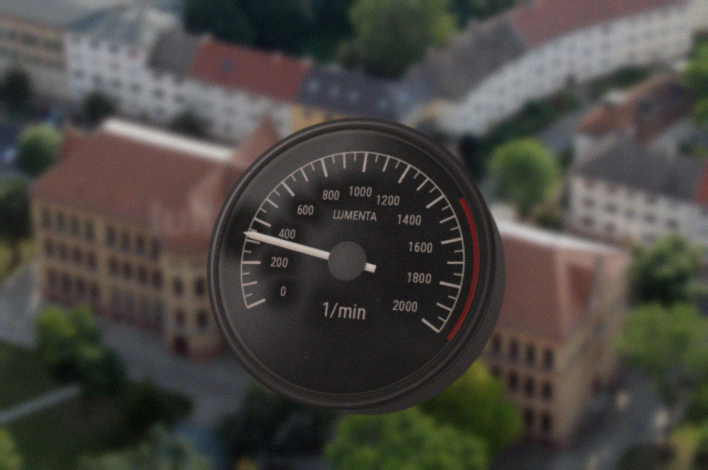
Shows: 325 rpm
